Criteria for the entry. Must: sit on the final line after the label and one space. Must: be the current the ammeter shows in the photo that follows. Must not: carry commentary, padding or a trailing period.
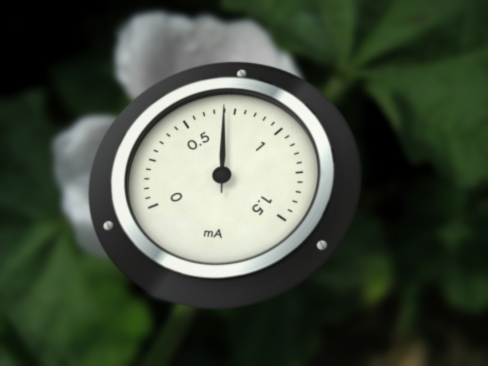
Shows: 0.7 mA
